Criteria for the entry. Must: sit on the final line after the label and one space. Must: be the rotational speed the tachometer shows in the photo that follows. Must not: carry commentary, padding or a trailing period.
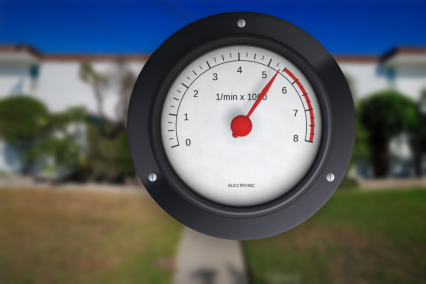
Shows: 5375 rpm
